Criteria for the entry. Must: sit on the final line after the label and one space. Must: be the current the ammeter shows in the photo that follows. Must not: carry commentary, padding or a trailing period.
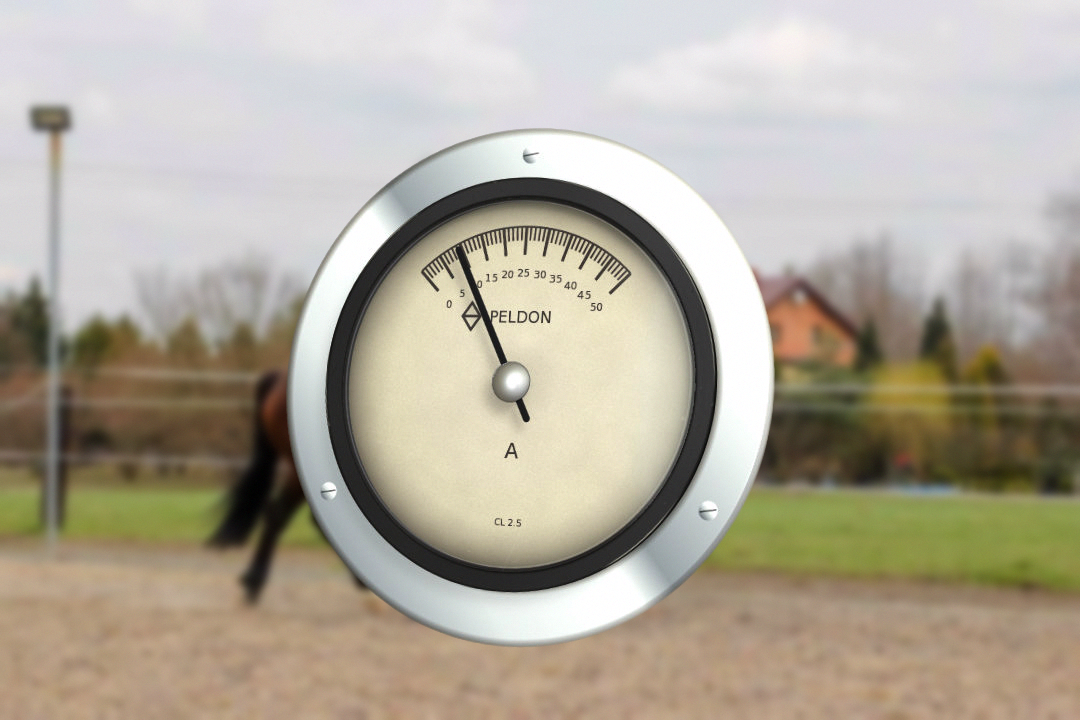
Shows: 10 A
